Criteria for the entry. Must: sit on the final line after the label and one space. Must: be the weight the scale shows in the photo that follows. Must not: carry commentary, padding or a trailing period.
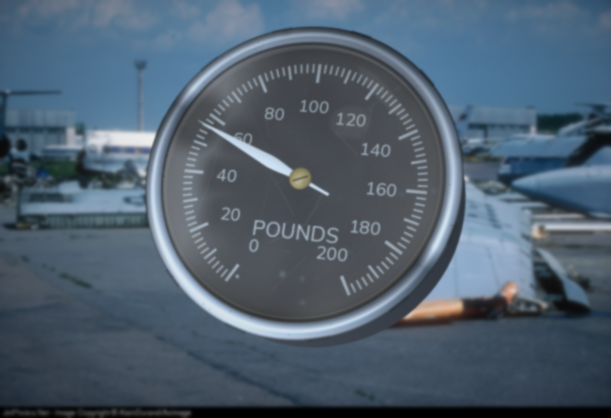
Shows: 56 lb
